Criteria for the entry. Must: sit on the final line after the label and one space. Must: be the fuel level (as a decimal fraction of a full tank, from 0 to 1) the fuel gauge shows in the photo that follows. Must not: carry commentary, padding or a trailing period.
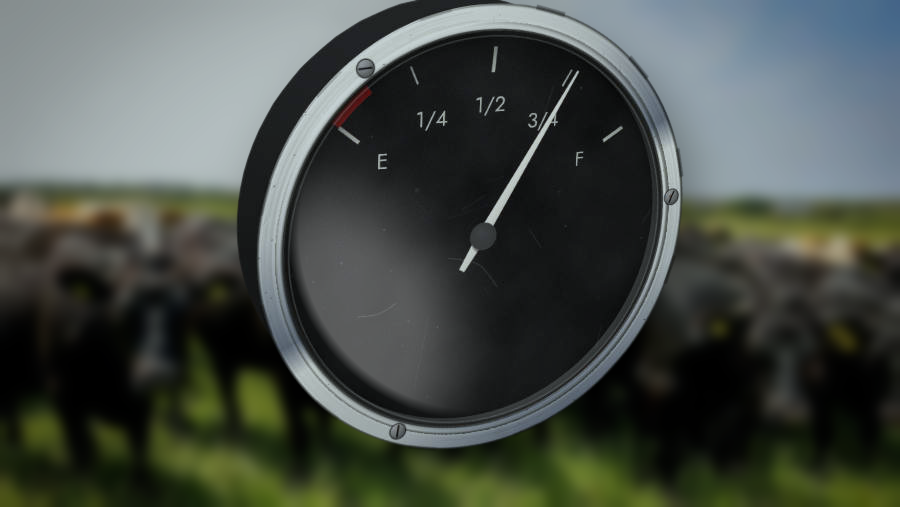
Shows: 0.75
